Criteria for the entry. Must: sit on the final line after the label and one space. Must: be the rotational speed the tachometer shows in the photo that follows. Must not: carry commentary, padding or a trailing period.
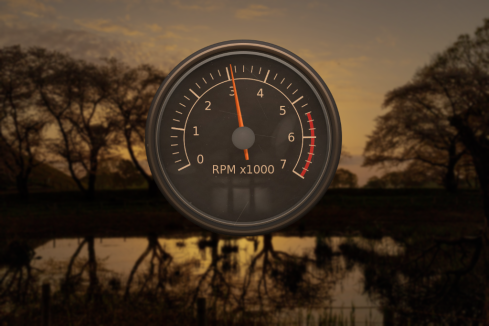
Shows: 3100 rpm
